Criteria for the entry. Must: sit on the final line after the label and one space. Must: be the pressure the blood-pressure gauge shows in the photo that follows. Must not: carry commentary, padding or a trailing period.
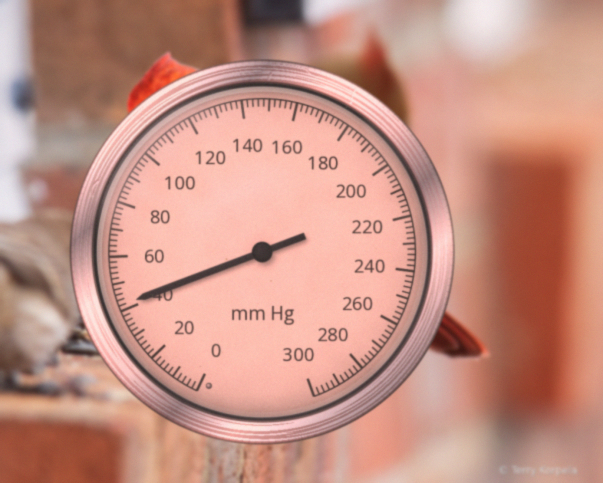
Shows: 42 mmHg
